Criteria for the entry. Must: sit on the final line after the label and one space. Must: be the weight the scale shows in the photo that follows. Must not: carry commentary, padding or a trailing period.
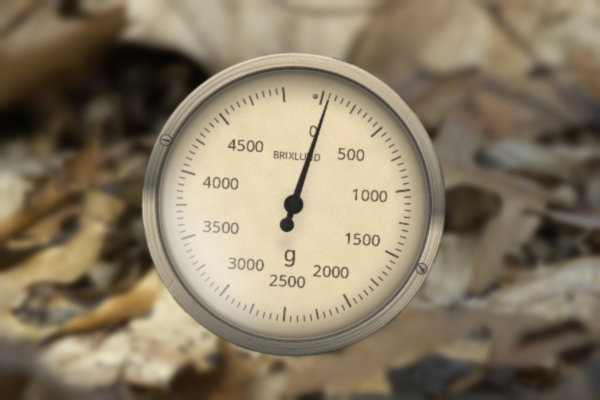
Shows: 50 g
